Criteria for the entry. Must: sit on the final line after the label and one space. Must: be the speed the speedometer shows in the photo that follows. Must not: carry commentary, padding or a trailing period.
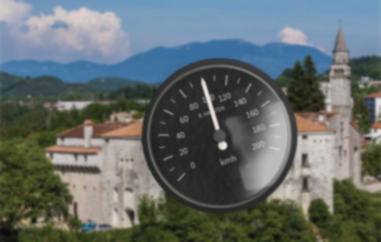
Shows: 100 km/h
